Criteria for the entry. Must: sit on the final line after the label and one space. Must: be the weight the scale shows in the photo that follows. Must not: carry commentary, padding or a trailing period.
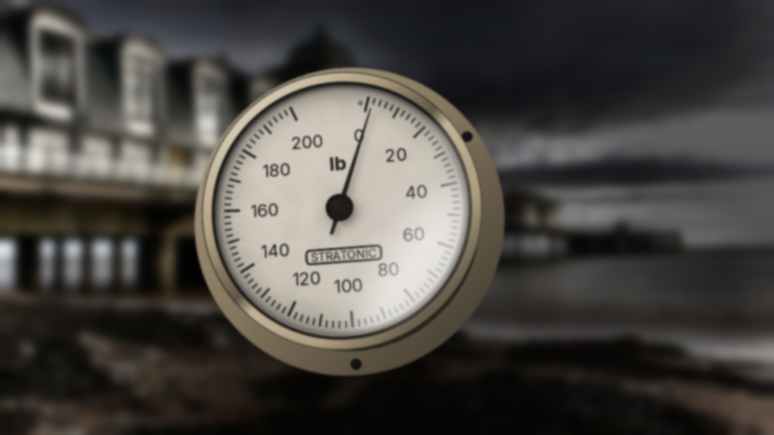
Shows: 2 lb
